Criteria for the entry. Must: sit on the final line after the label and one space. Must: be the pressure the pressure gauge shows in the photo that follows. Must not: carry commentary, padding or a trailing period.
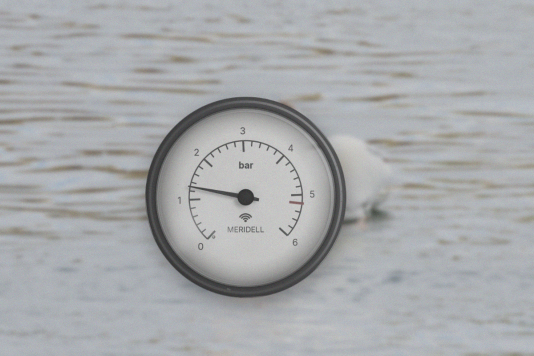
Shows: 1.3 bar
